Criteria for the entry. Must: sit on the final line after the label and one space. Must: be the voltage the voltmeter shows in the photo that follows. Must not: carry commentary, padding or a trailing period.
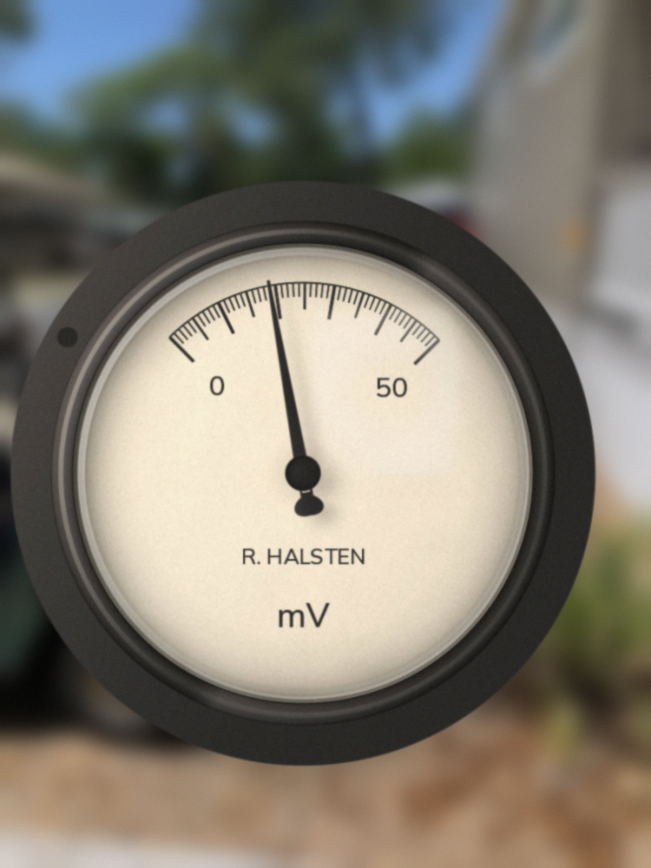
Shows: 19 mV
